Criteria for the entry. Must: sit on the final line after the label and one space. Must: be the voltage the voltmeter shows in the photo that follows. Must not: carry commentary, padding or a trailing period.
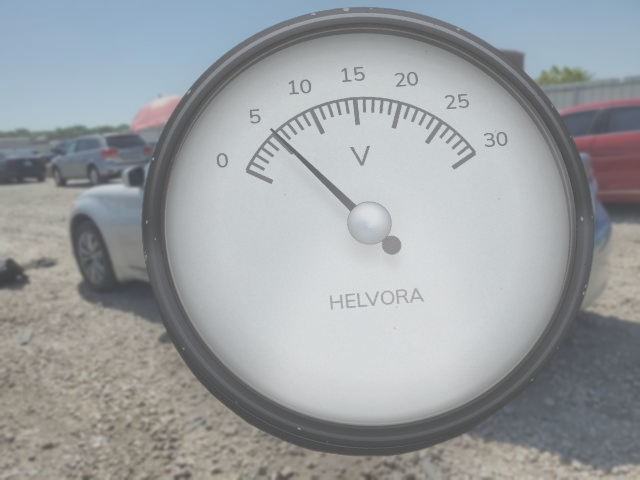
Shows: 5 V
